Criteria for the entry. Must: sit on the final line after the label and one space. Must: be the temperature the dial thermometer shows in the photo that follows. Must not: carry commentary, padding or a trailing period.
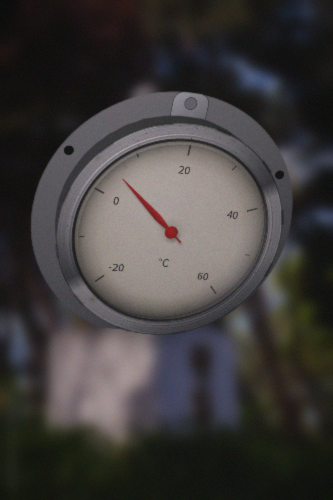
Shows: 5 °C
